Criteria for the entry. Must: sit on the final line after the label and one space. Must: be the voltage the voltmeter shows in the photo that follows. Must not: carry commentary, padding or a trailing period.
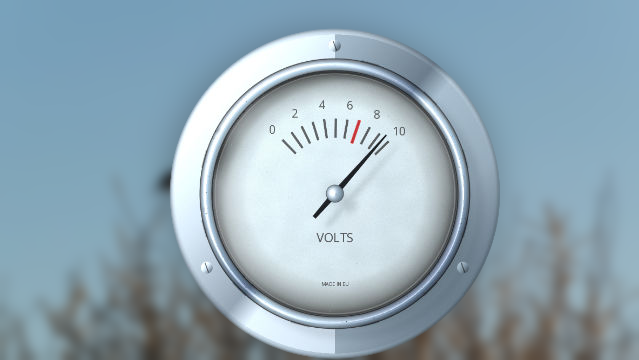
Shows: 9.5 V
